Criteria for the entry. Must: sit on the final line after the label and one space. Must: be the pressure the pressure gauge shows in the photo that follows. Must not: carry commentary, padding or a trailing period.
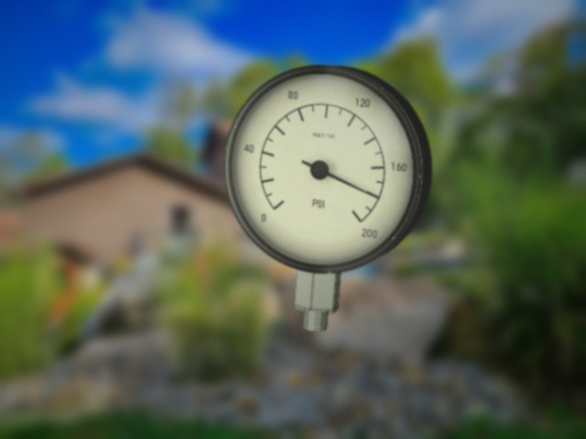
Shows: 180 psi
